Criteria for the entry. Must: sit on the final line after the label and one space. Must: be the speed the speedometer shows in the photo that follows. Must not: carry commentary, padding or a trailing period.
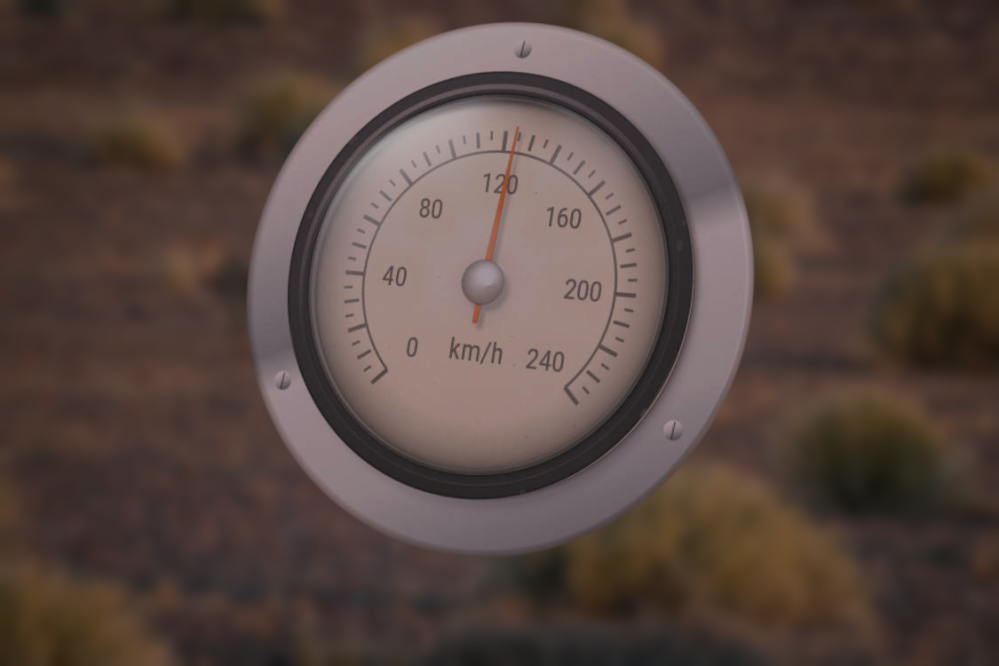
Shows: 125 km/h
